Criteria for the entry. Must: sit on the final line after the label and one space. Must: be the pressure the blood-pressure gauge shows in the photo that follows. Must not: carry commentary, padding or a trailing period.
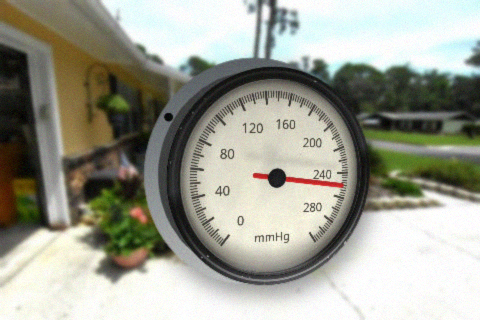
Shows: 250 mmHg
